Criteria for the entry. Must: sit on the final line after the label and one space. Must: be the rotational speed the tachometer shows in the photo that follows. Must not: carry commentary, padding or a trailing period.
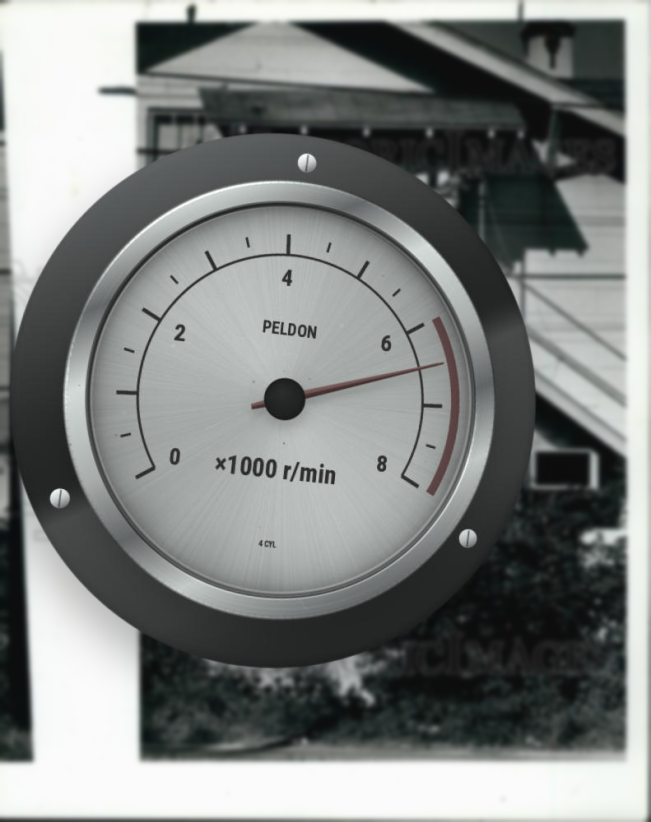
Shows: 6500 rpm
